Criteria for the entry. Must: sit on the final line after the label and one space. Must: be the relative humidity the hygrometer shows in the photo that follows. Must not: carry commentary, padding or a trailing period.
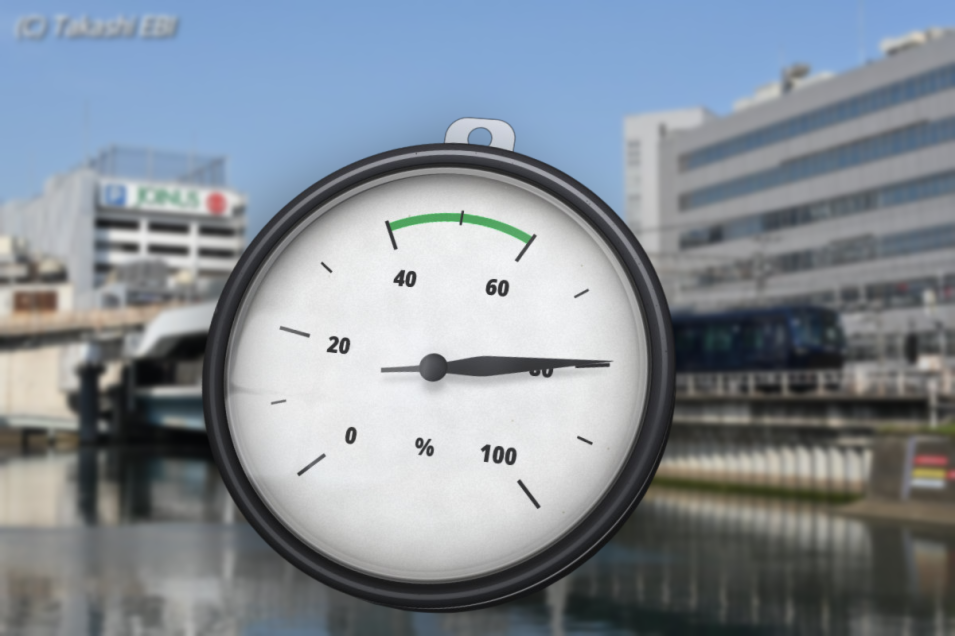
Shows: 80 %
